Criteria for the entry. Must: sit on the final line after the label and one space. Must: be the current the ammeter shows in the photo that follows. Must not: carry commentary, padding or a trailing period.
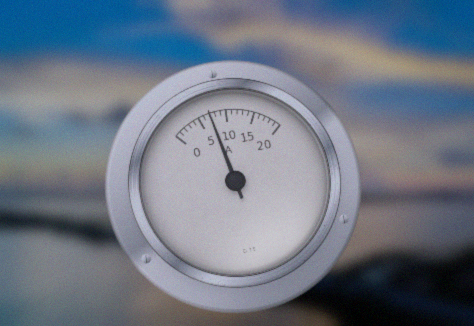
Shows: 7 A
